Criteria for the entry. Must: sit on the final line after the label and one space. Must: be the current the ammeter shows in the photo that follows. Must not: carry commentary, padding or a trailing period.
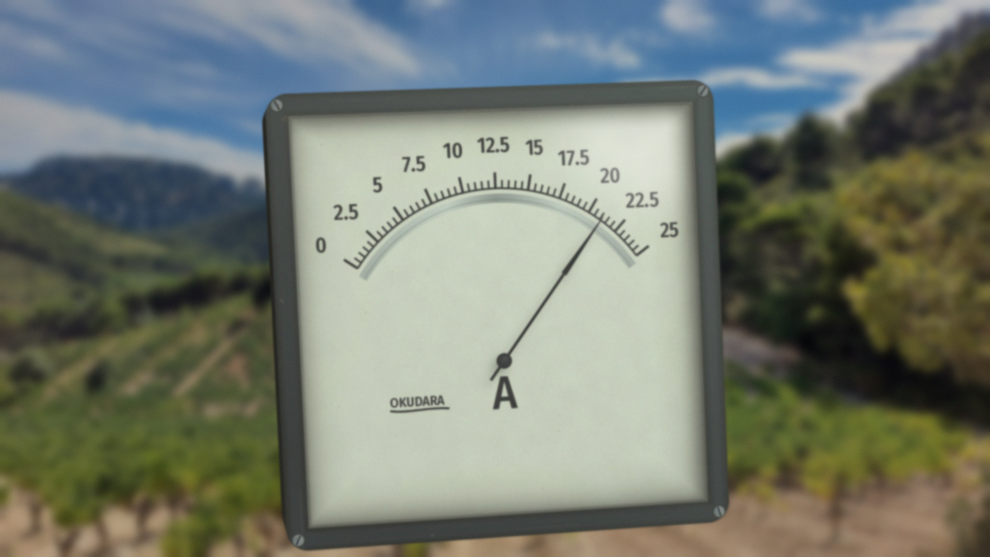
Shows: 21 A
